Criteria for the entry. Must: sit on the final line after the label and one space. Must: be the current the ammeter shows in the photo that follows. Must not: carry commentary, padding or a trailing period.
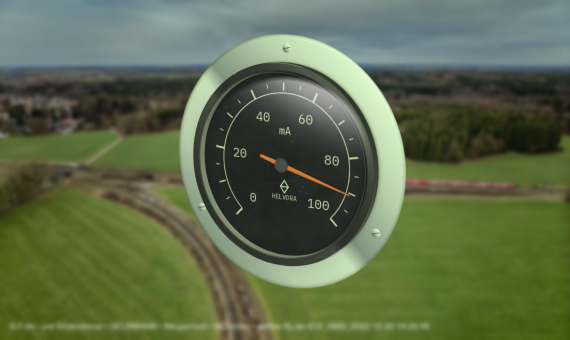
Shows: 90 mA
